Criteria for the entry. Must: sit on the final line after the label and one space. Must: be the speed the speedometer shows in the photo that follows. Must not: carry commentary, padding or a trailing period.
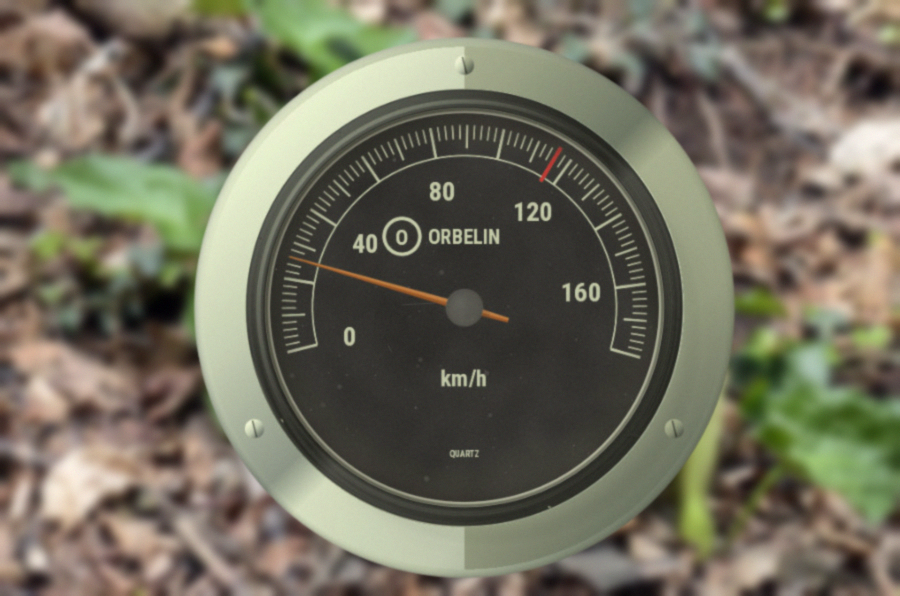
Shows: 26 km/h
